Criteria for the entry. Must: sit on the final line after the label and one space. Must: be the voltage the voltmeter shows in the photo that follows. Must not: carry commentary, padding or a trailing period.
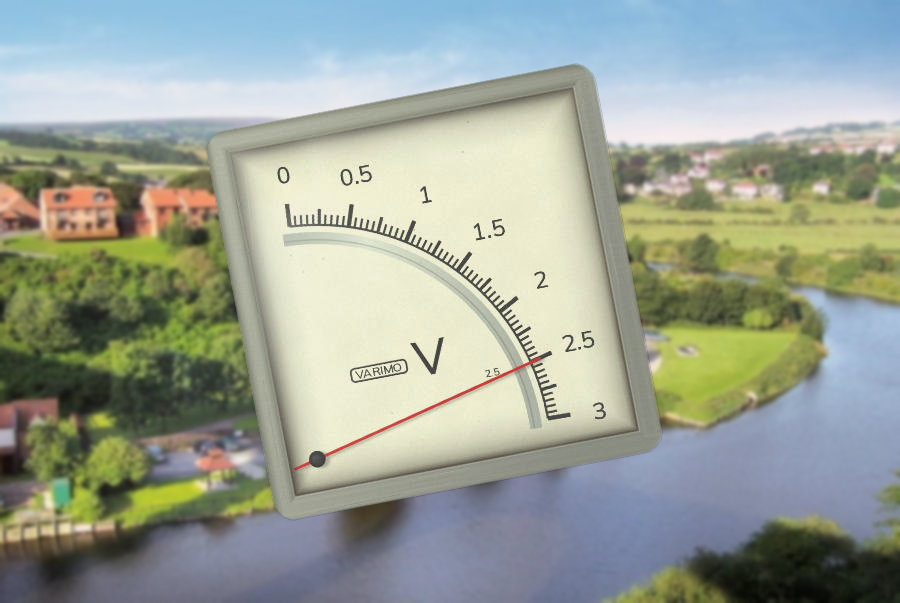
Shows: 2.5 V
